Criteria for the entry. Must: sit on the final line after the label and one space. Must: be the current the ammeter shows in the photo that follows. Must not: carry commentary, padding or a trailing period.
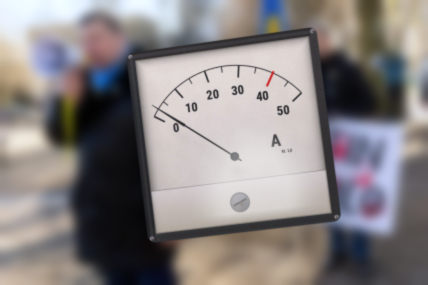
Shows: 2.5 A
